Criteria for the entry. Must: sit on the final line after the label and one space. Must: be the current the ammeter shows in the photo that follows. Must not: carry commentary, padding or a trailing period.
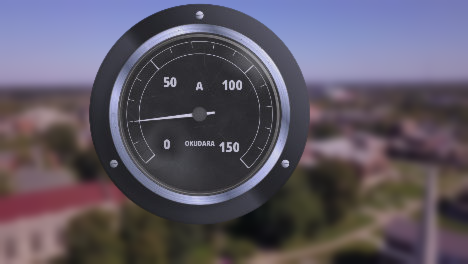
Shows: 20 A
